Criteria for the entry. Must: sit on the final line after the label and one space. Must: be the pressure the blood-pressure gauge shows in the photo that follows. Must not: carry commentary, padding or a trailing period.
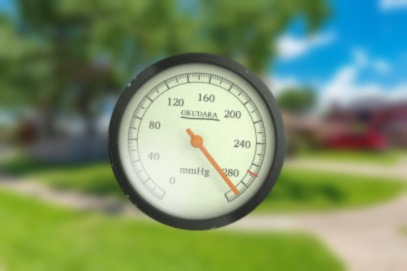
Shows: 290 mmHg
